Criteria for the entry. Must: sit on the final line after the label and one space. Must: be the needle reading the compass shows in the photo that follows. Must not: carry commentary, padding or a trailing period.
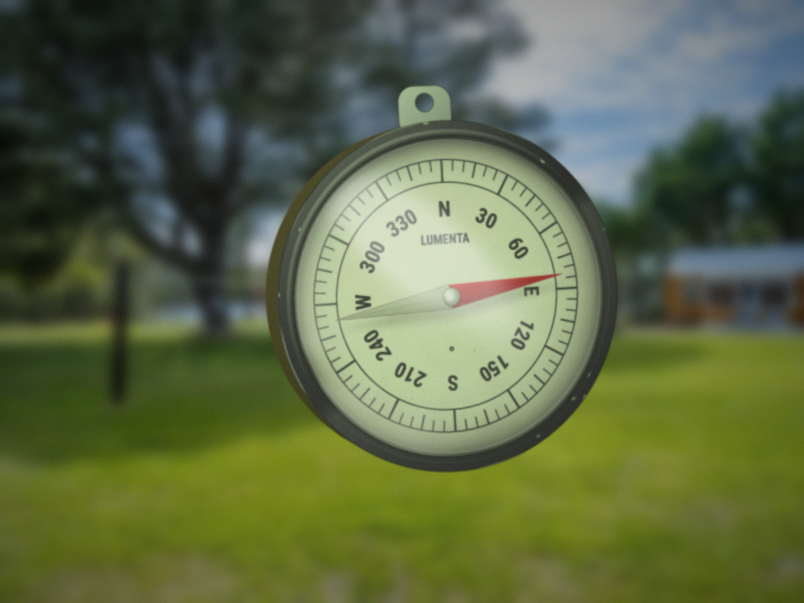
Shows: 82.5 °
